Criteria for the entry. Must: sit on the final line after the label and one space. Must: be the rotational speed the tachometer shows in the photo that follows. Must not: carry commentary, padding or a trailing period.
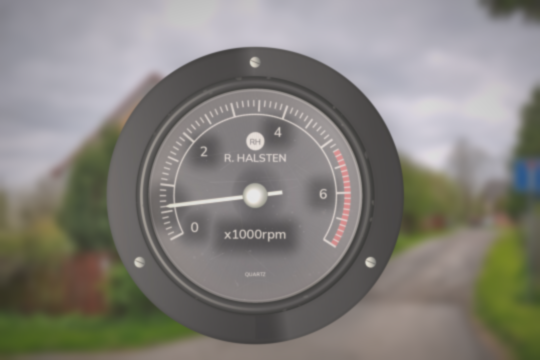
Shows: 600 rpm
